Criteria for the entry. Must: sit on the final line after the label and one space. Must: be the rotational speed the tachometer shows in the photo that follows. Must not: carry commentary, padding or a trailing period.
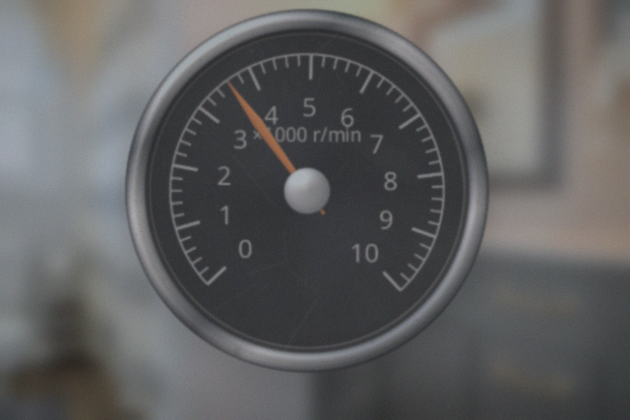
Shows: 3600 rpm
